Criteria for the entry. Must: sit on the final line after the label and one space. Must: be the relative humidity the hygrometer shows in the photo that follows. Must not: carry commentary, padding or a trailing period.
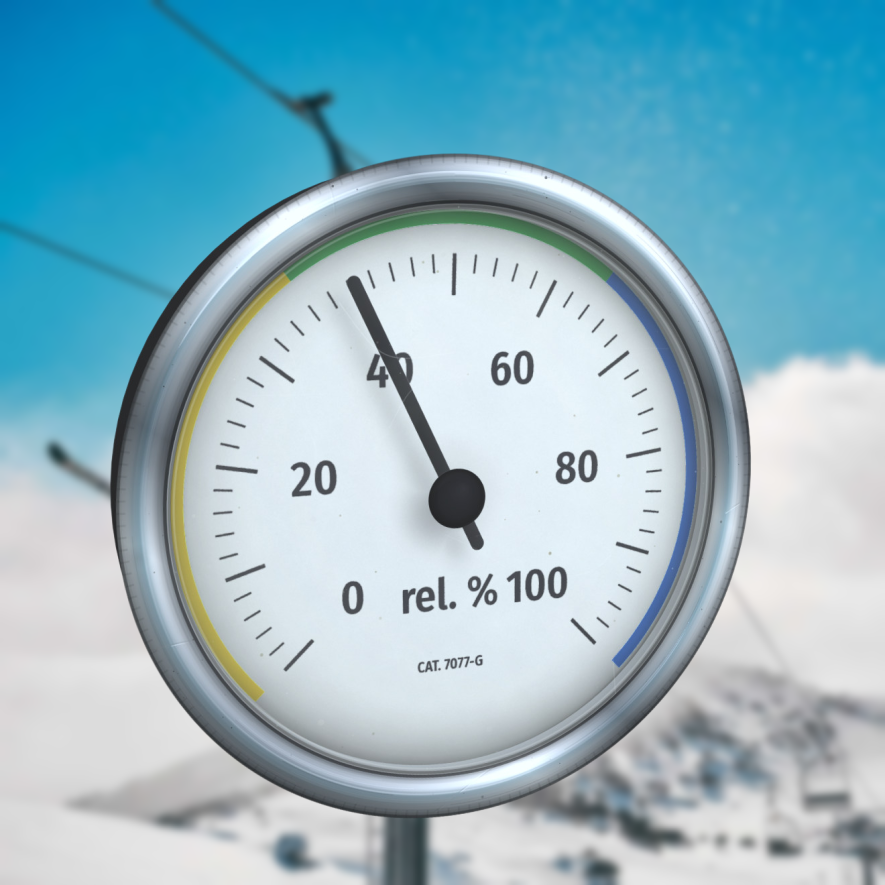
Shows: 40 %
